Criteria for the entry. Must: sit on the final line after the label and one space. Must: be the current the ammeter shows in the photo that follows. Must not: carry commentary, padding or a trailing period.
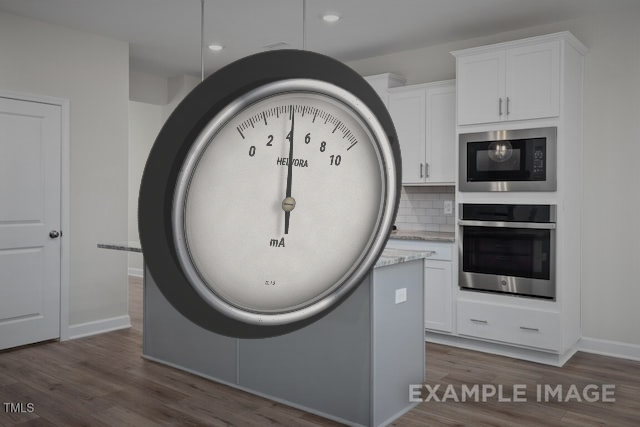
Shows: 4 mA
